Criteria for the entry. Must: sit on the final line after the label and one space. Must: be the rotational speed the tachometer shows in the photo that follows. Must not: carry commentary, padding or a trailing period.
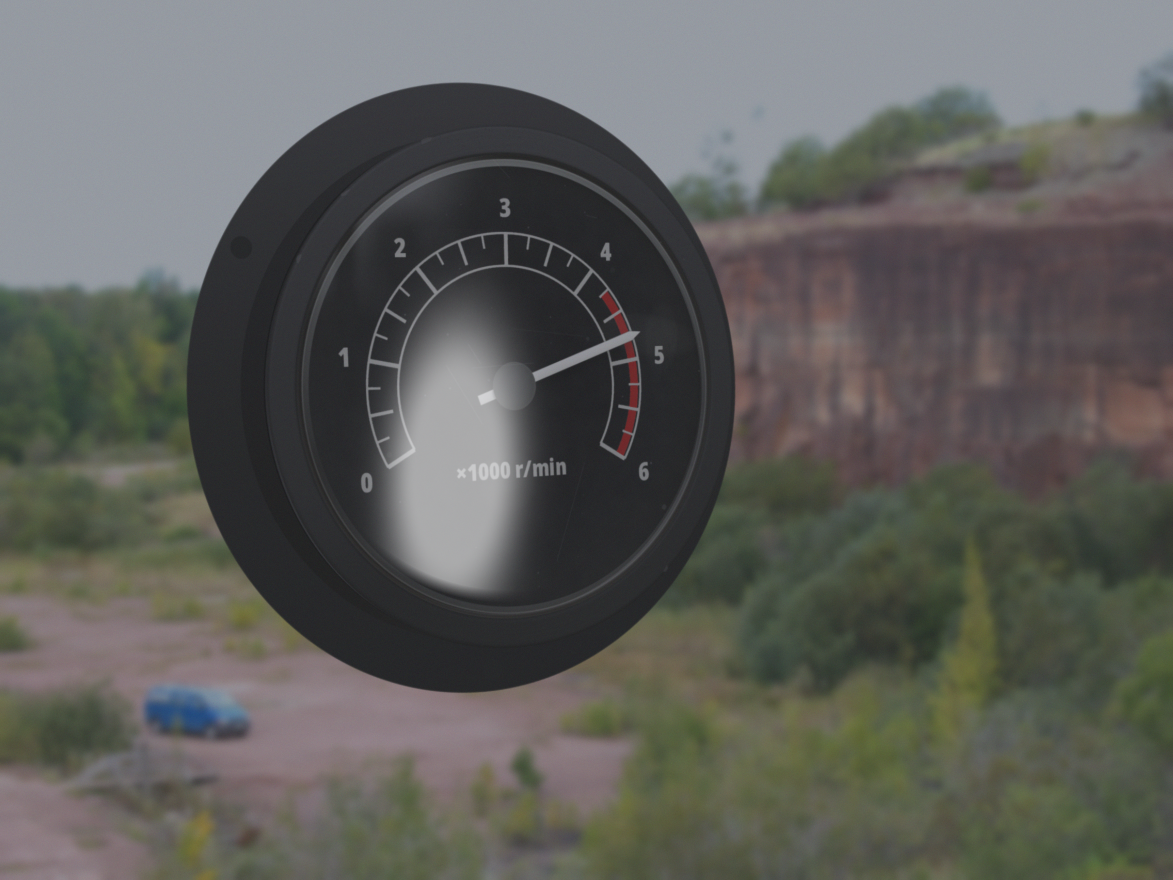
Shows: 4750 rpm
